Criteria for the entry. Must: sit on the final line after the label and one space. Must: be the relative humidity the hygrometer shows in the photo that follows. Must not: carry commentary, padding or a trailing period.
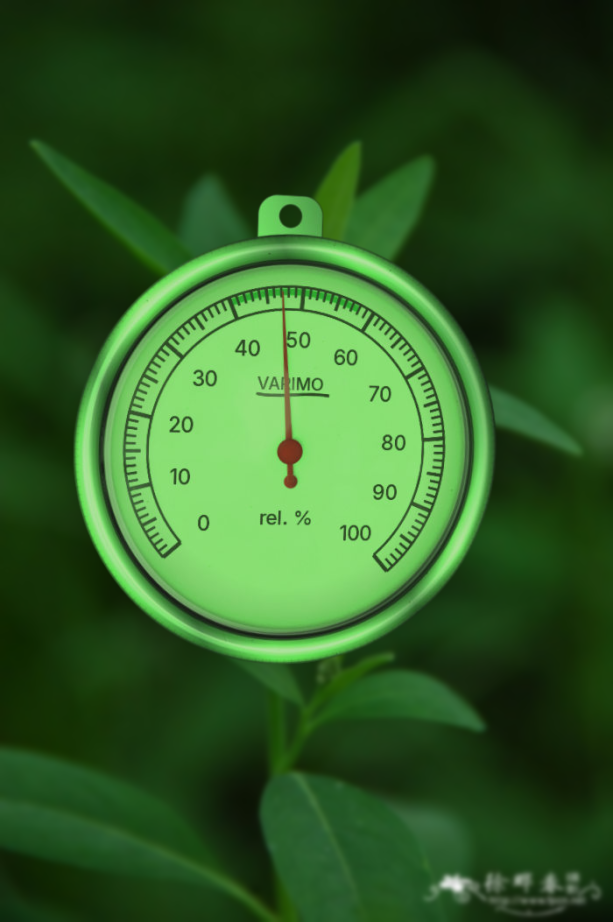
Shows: 47 %
